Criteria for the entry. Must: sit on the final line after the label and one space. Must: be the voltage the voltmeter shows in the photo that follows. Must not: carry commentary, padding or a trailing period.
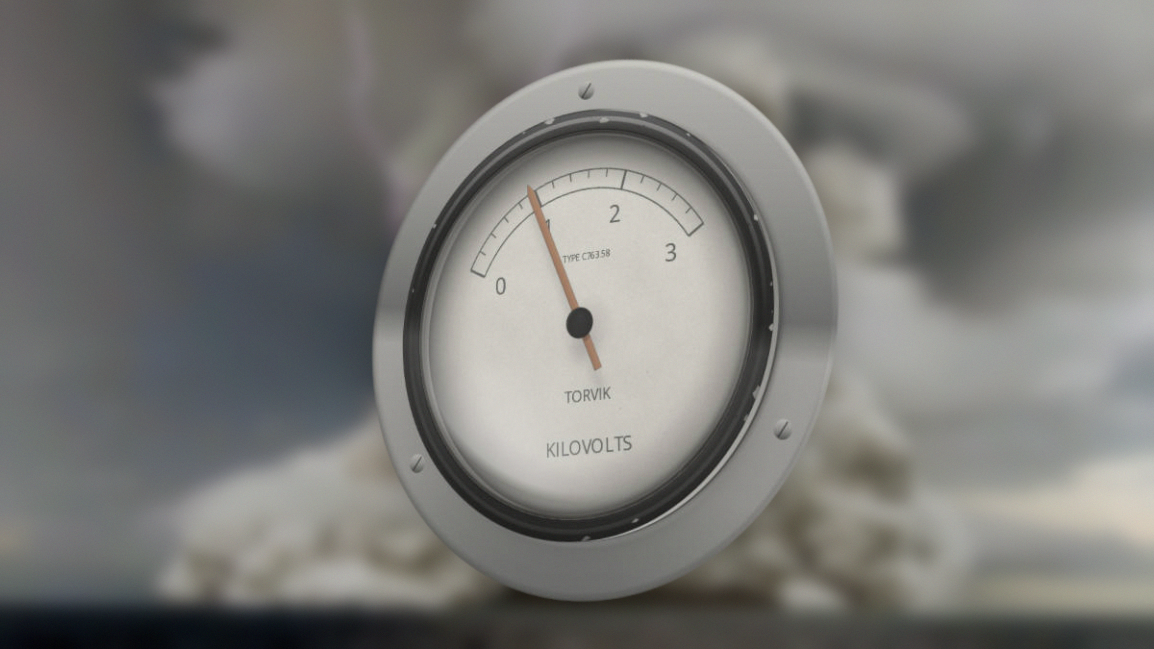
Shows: 1 kV
